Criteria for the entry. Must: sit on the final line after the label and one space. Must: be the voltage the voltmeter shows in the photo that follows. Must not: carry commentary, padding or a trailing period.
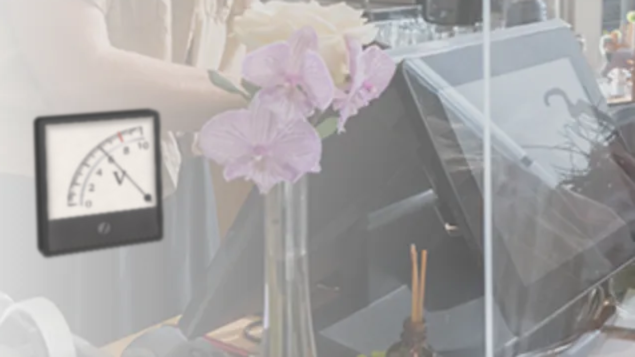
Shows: 6 V
